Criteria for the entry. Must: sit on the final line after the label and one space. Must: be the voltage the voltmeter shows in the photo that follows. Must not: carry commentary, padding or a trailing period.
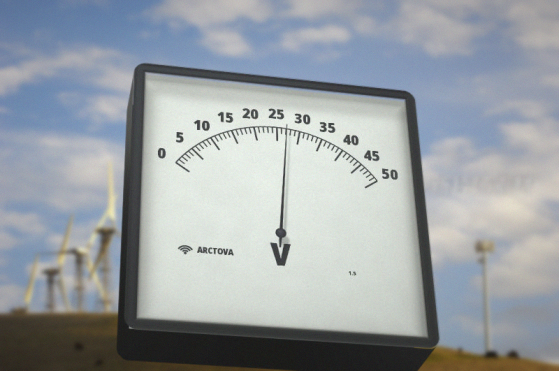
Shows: 27 V
